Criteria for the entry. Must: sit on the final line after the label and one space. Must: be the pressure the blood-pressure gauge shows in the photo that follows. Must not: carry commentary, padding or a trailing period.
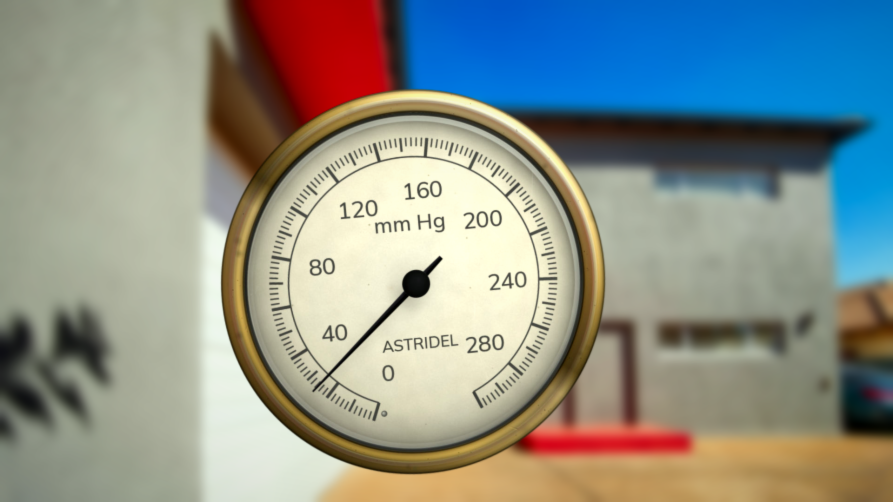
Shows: 26 mmHg
